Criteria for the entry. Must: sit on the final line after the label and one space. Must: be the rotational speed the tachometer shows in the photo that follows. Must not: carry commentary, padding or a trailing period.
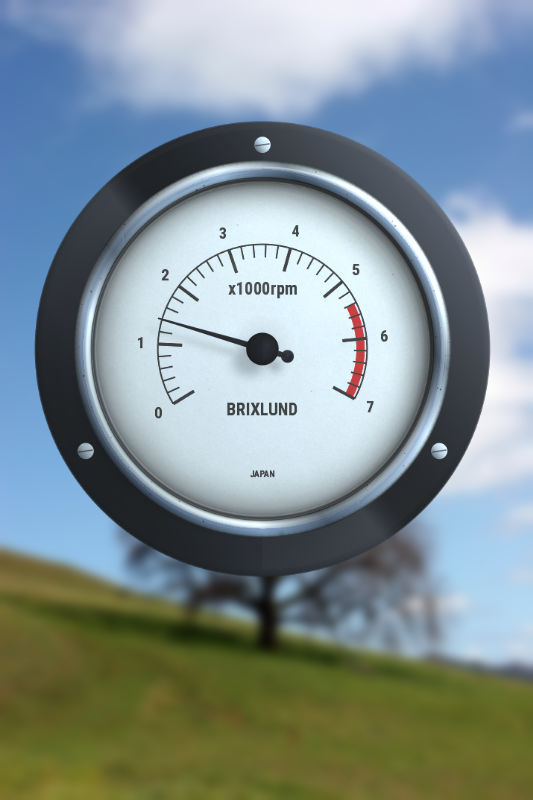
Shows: 1400 rpm
